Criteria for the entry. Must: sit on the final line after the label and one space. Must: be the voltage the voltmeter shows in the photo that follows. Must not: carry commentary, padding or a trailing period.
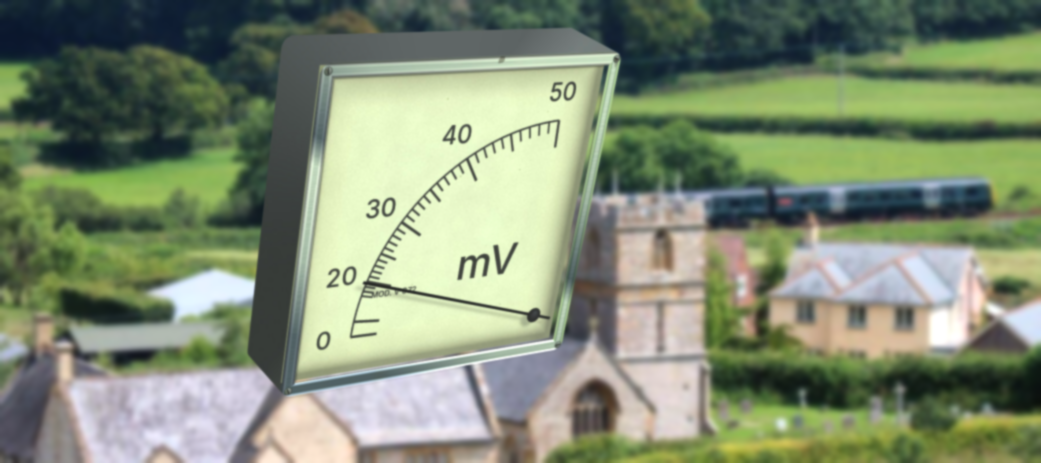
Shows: 20 mV
